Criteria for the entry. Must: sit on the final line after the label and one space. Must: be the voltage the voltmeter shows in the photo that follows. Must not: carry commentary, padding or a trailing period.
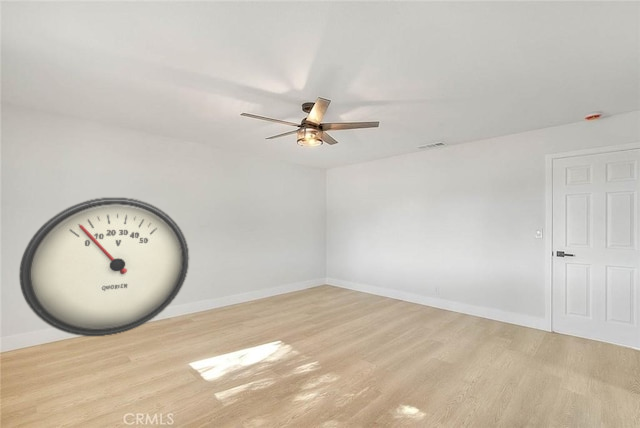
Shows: 5 V
